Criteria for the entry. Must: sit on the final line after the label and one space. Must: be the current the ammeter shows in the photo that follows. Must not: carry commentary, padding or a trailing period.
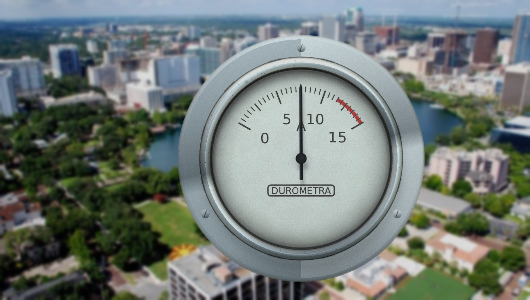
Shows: 7.5 A
